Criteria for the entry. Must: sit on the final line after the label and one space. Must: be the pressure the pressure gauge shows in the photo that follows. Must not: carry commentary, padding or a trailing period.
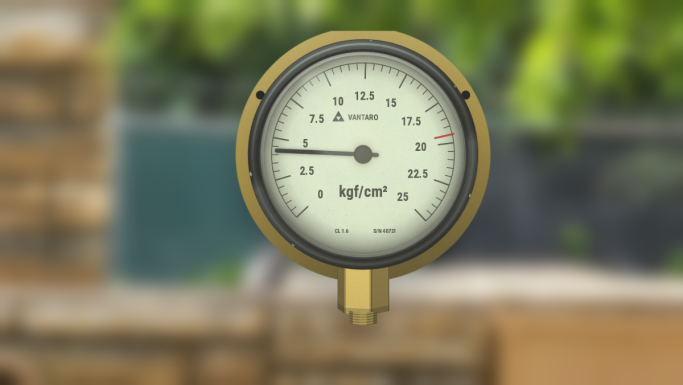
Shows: 4.25 kg/cm²
